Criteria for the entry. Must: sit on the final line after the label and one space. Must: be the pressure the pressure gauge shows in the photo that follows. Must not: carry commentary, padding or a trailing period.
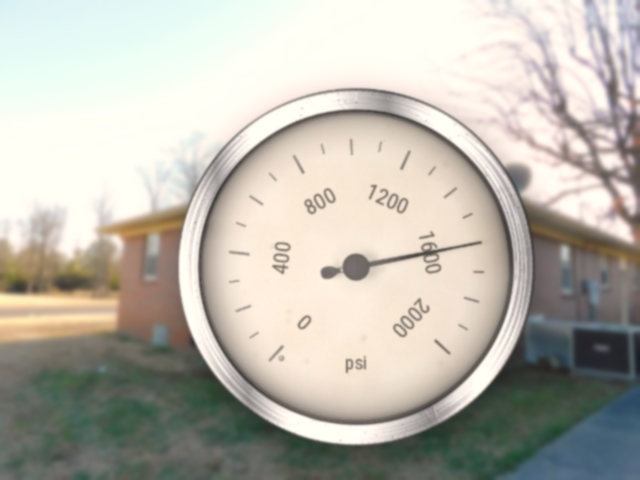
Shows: 1600 psi
